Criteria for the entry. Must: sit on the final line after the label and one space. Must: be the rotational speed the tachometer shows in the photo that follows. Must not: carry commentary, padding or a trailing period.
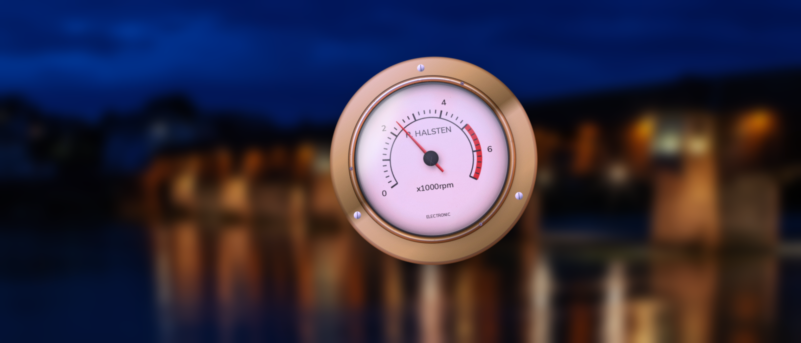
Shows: 2400 rpm
